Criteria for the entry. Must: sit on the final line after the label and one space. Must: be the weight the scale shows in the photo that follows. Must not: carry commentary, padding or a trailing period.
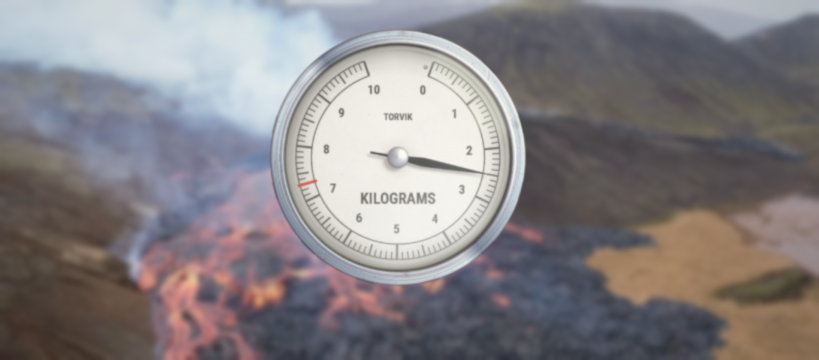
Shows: 2.5 kg
